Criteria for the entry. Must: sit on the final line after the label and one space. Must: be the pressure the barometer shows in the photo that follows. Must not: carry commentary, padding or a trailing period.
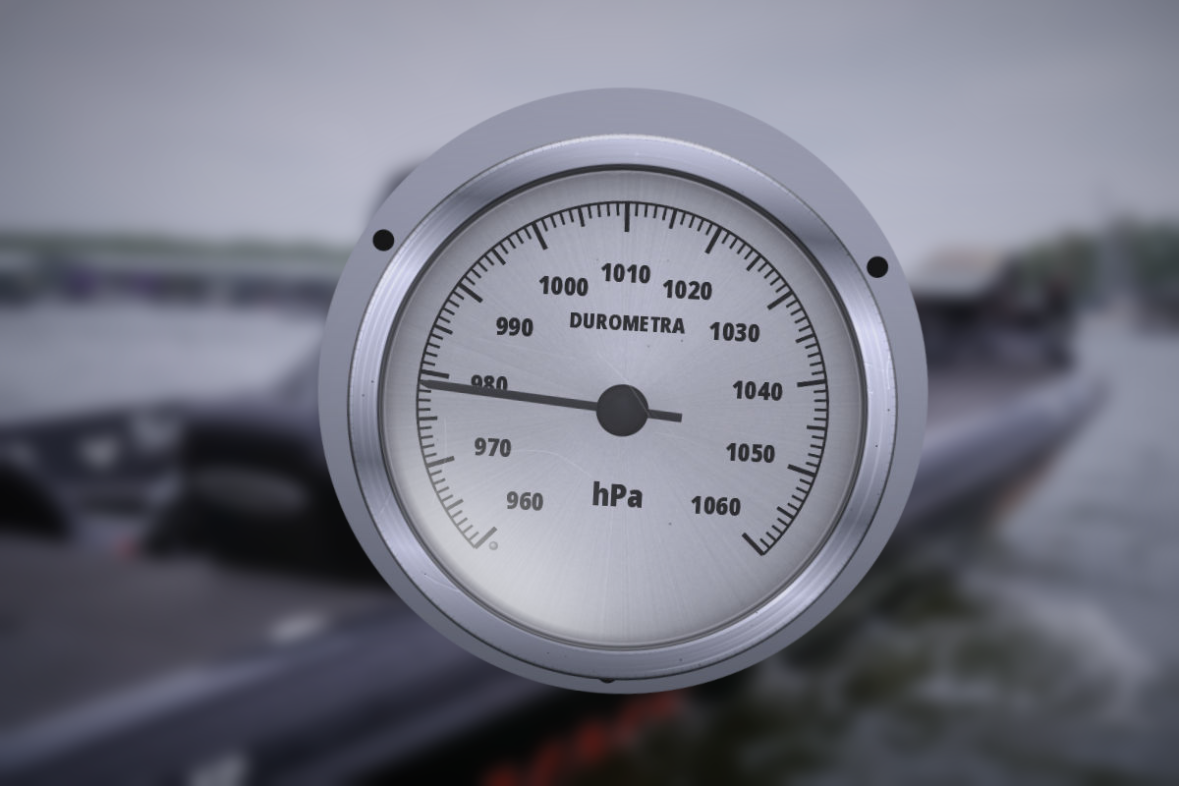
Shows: 979 hPa
